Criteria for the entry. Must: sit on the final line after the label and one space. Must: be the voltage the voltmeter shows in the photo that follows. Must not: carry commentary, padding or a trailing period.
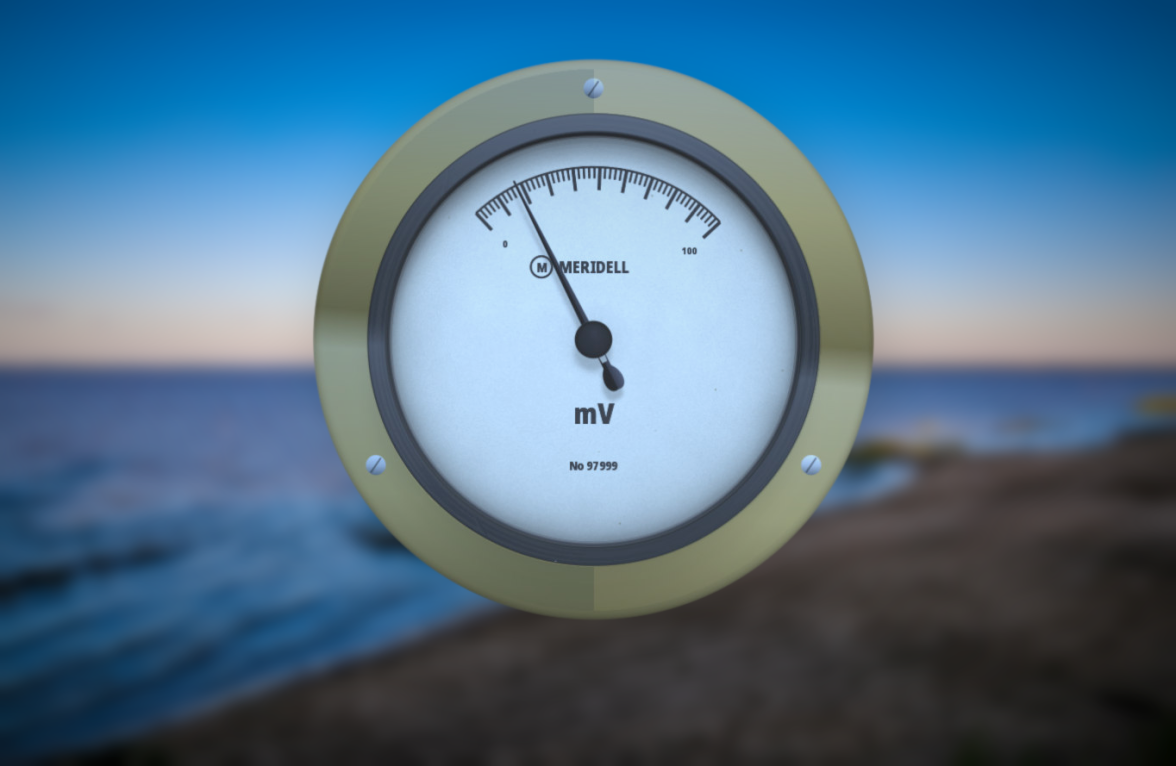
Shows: 18 mV
